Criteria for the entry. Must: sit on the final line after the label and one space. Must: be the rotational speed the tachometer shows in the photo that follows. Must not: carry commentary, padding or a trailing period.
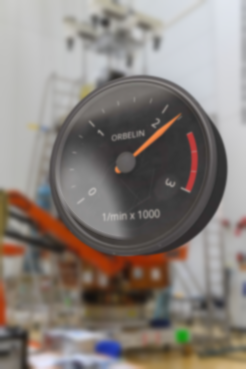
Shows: 2200 rpm
